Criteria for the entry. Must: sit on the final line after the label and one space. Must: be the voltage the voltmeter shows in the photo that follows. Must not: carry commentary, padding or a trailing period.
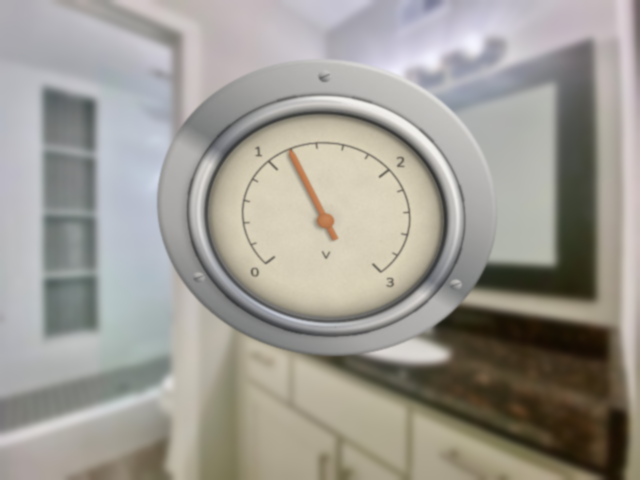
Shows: 1.2 V
